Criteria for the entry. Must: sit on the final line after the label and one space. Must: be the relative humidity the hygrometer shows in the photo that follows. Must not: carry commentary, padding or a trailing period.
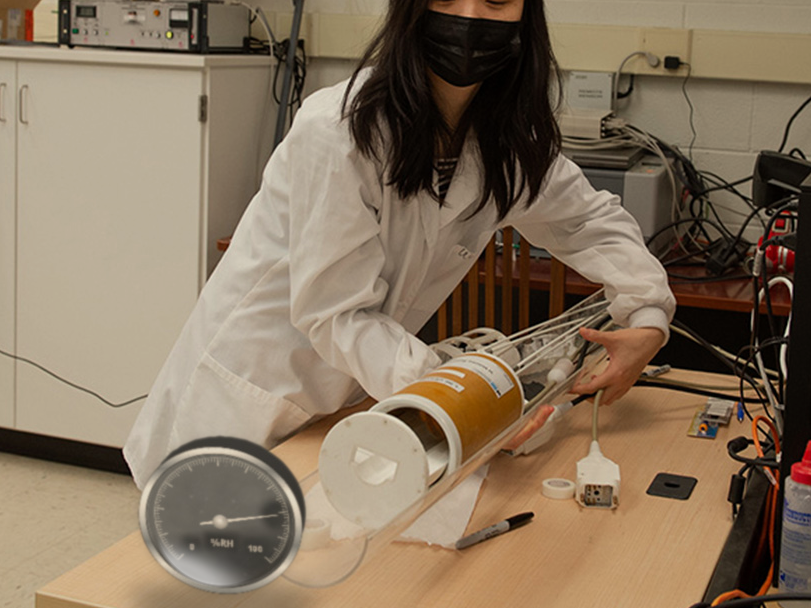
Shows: 80 %
